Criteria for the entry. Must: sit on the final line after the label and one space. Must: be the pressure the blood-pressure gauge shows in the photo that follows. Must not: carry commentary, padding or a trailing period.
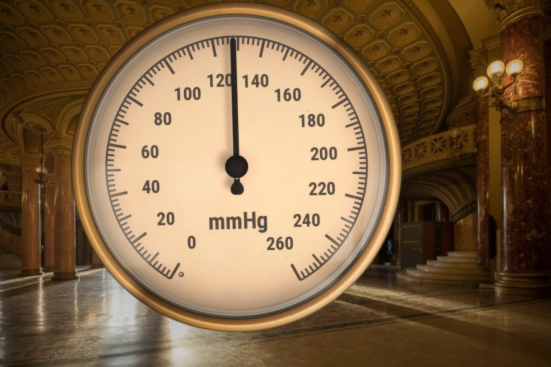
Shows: 128 mmHg
